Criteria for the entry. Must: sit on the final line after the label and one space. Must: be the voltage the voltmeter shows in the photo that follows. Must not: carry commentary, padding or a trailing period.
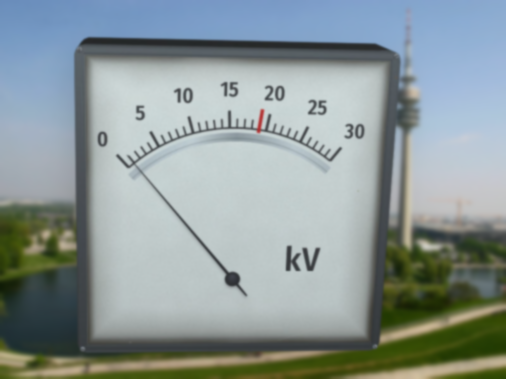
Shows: 1 kV
